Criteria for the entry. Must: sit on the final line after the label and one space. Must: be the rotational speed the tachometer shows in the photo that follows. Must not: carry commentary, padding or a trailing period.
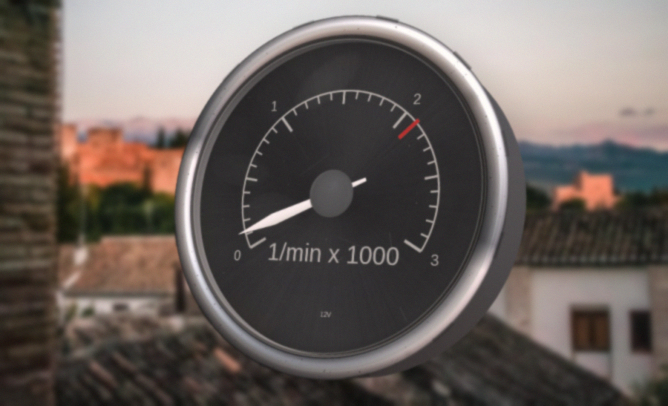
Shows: 100 rpm
